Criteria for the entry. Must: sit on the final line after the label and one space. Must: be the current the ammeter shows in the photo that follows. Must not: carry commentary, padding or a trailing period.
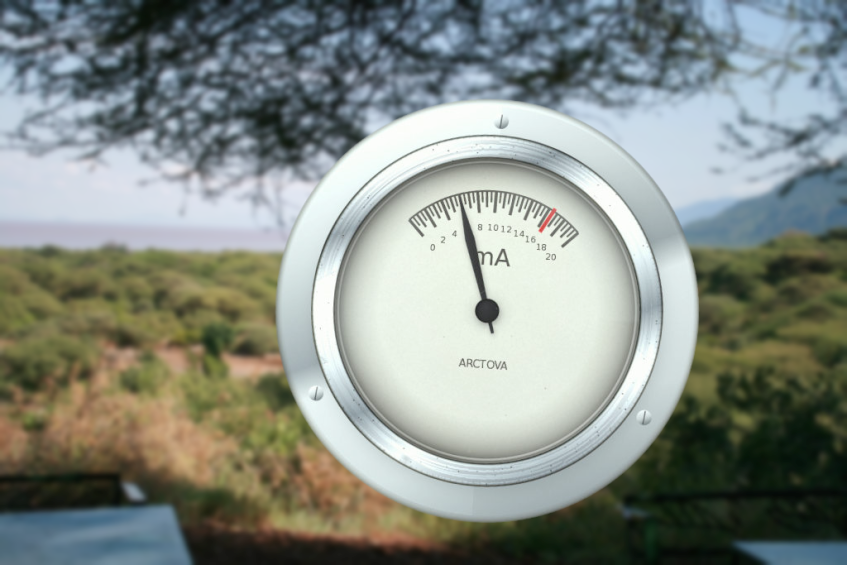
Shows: 6 mA
